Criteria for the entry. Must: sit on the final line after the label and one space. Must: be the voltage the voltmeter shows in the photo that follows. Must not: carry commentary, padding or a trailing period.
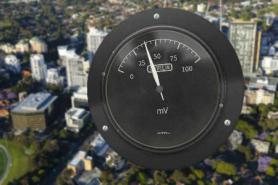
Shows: 40 mV
